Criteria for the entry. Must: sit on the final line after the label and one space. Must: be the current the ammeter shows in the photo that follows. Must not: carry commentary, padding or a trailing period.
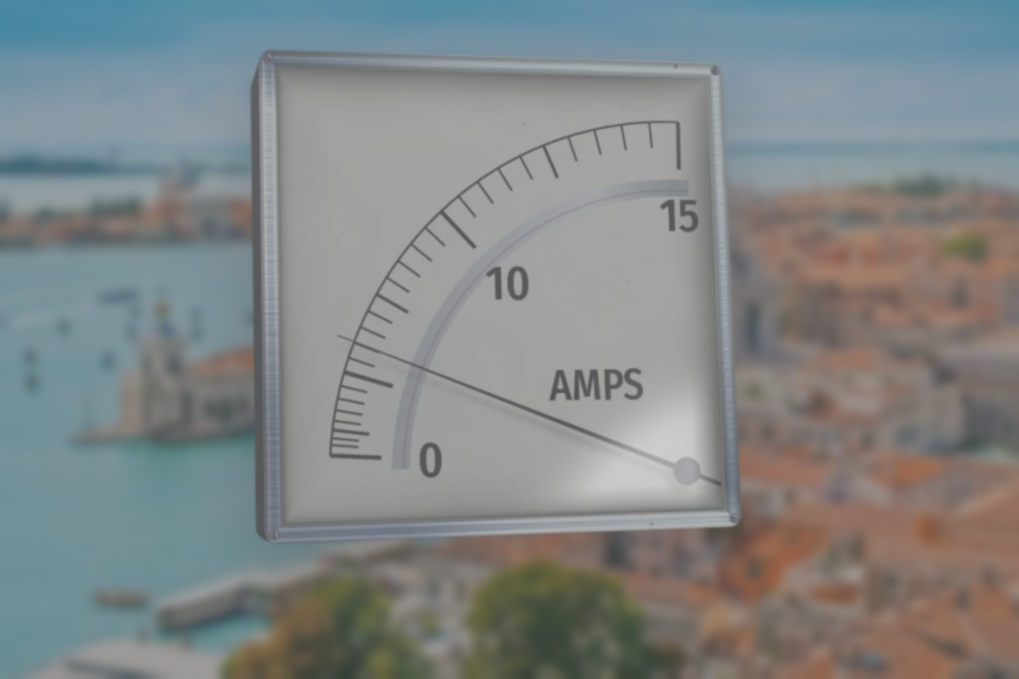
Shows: 6 A
